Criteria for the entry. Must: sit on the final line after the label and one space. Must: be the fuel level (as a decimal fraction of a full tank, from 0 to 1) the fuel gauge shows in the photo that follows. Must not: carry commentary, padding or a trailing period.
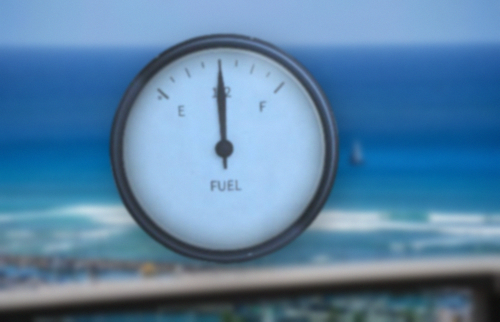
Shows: 0.5
